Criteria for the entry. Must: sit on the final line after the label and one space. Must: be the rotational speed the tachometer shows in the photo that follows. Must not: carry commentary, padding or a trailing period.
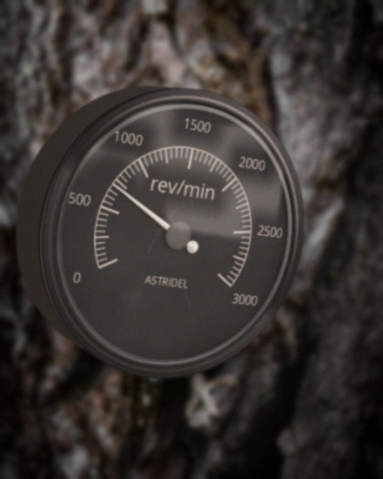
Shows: 700 rpm
